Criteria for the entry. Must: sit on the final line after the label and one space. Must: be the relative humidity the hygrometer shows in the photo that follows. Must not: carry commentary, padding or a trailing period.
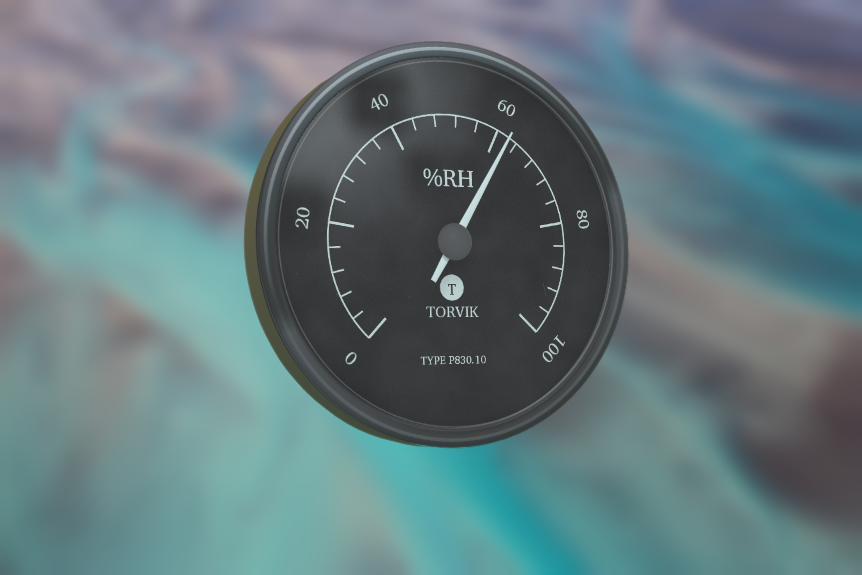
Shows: 62 %
